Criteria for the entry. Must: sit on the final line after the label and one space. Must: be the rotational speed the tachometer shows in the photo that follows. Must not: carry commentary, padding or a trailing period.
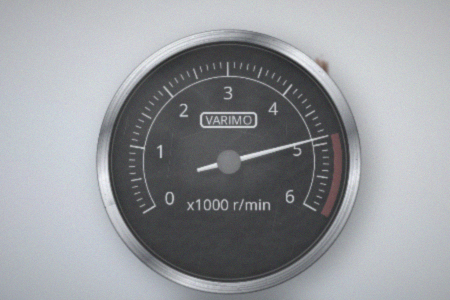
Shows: 4900 rpm
